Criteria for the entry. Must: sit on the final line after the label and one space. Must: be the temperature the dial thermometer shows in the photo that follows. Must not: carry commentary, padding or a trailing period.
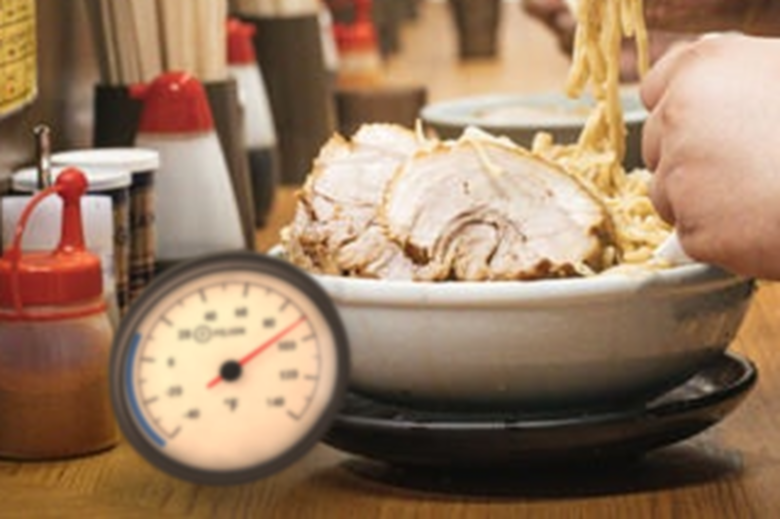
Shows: 90 °F
